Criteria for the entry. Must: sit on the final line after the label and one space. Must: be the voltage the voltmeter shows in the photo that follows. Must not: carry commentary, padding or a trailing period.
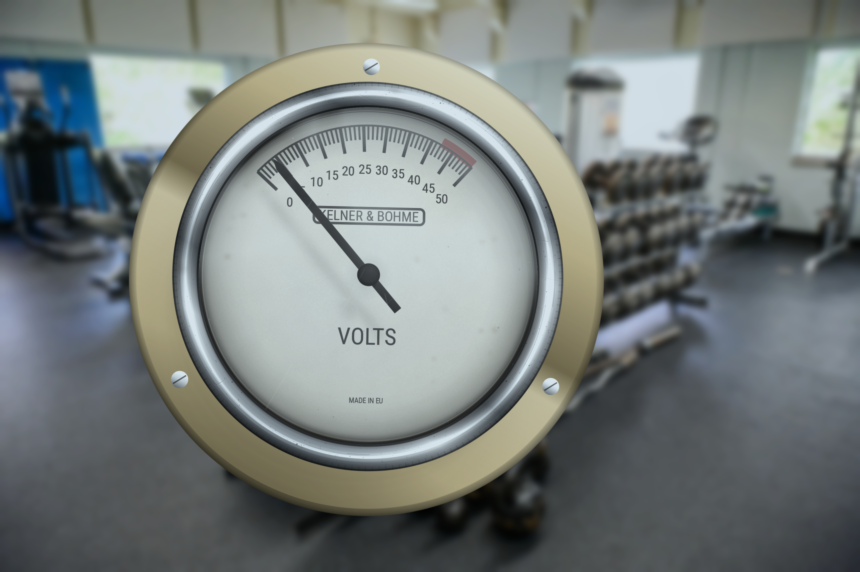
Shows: 4 V
